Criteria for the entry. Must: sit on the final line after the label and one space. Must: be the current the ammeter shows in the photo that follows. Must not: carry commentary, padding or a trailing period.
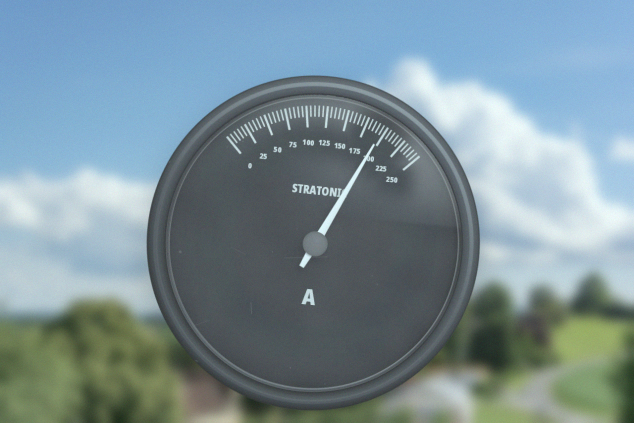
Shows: 195 A
